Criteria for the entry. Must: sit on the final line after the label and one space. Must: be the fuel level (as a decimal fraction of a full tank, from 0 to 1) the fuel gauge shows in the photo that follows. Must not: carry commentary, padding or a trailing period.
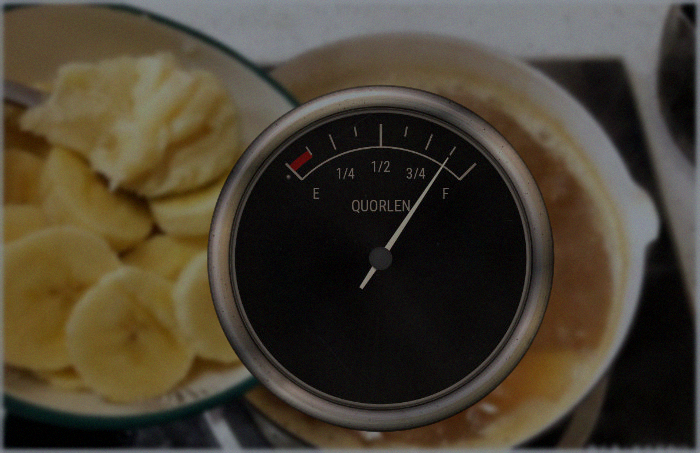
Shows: 0.875
